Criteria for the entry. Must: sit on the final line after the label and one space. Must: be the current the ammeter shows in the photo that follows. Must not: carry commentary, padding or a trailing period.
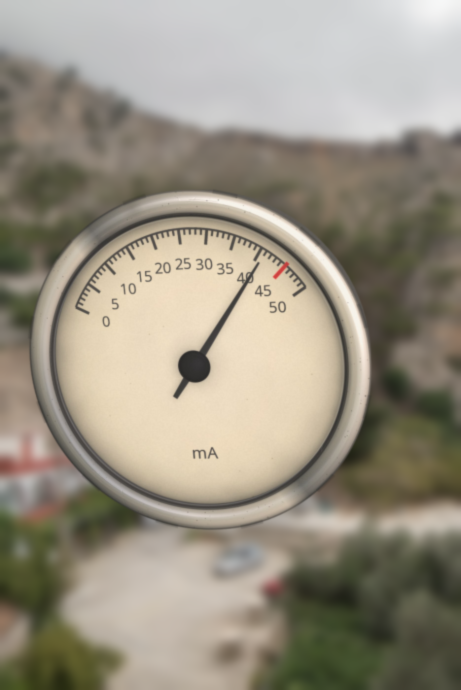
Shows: 41 mA
